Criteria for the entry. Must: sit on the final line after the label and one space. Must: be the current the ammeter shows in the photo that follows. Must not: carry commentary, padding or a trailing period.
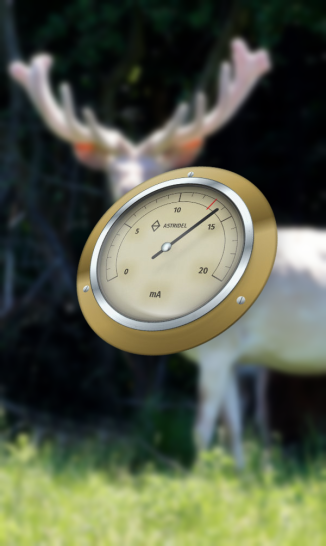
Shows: 14 mA
